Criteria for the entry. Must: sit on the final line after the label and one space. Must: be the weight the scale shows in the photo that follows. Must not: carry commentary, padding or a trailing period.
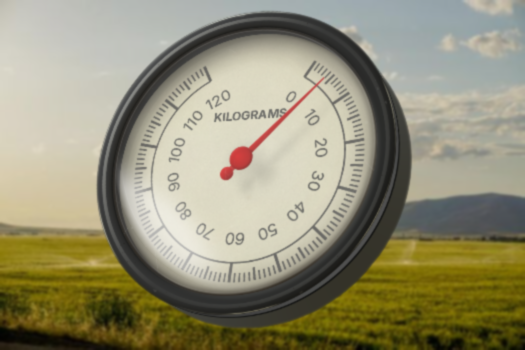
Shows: 5 kg
